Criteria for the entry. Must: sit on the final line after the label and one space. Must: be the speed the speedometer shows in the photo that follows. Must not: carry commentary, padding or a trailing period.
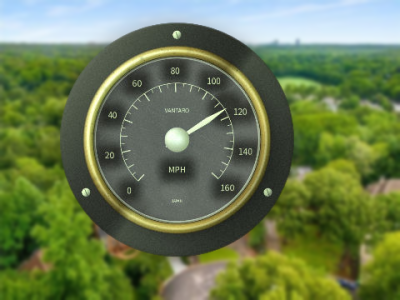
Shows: 115 mph
